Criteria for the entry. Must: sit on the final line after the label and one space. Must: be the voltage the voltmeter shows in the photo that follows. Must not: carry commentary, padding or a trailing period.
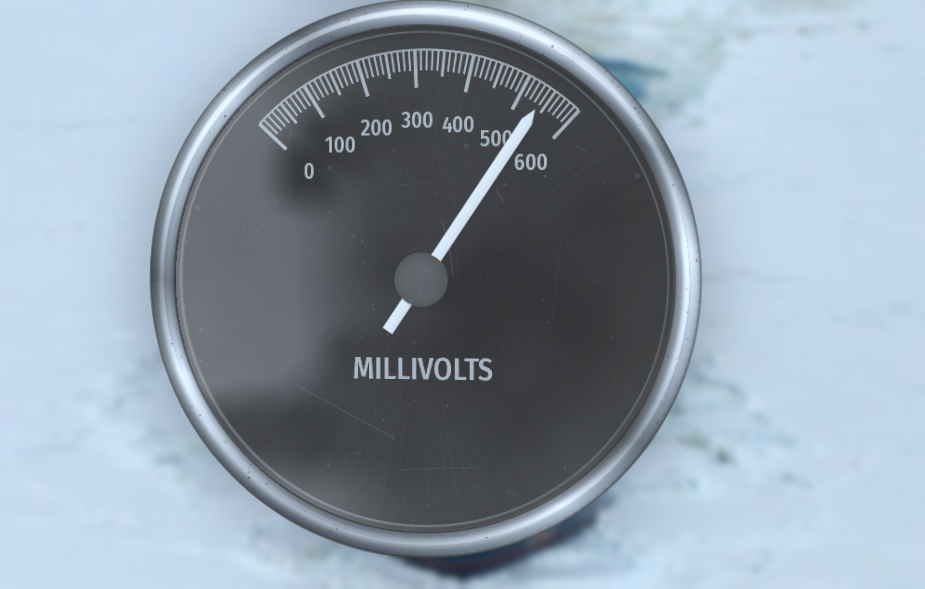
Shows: 540 mV
